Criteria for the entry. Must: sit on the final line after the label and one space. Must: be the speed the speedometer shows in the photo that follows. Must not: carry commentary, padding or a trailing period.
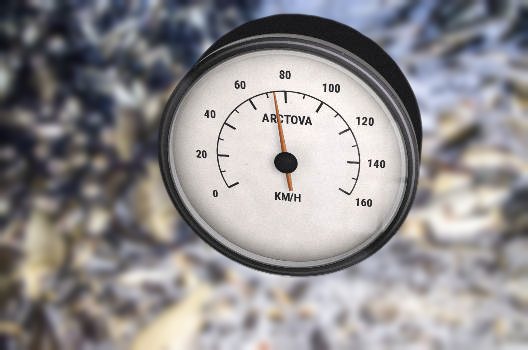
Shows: 75 km/h
